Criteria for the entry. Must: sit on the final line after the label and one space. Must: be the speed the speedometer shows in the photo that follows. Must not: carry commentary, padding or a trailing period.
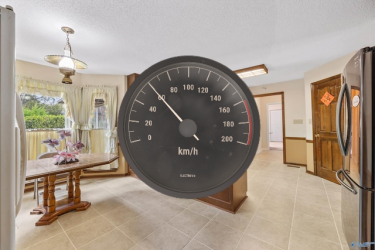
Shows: 60 km/h
